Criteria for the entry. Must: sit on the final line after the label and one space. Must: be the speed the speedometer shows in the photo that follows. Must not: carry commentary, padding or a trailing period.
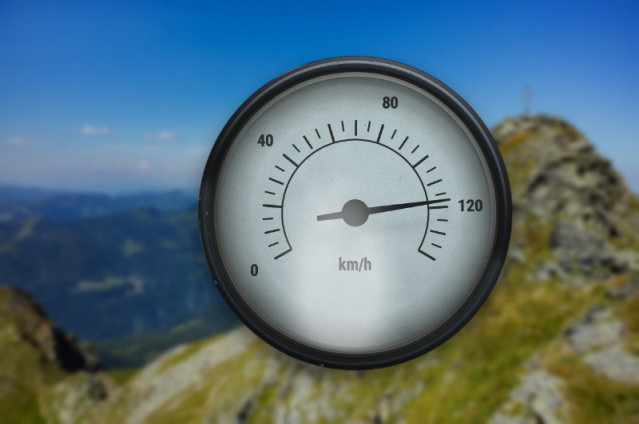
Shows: 117.5 km/h
